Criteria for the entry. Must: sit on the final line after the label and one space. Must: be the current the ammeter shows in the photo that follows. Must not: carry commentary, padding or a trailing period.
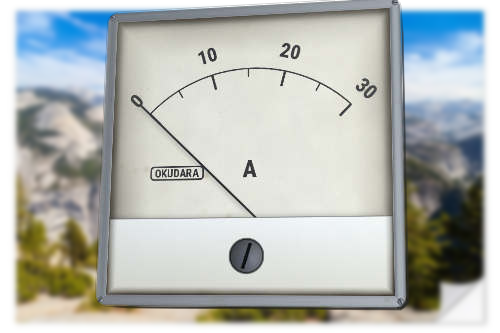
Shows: 0 A
